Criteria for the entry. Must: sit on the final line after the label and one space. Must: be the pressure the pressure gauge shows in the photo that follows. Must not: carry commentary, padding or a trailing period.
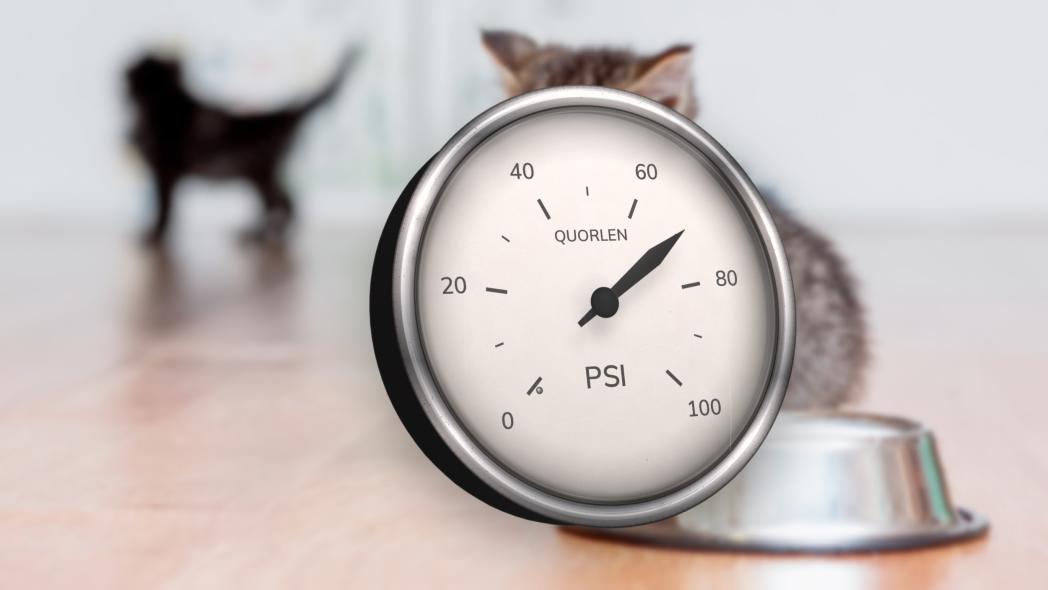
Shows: 70 psi
